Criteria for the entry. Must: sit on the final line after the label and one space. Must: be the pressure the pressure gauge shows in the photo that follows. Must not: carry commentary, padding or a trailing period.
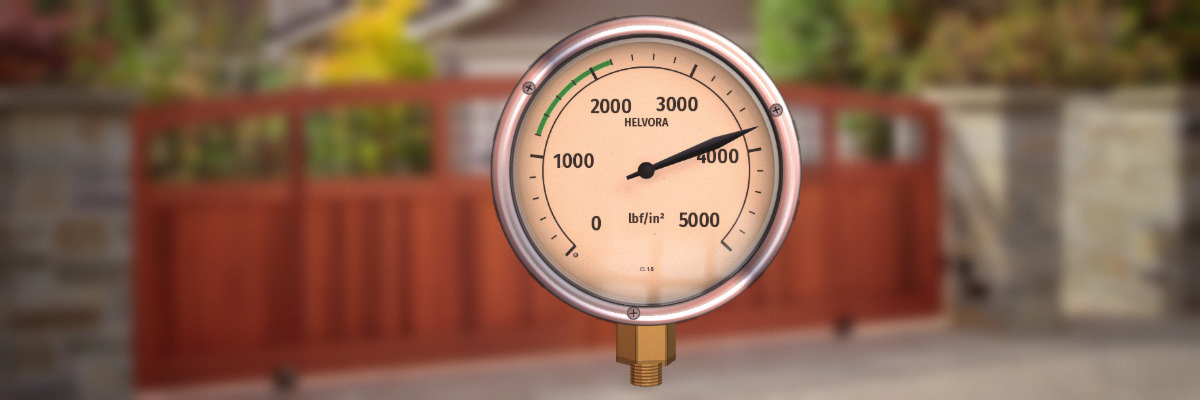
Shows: 3800 psi
